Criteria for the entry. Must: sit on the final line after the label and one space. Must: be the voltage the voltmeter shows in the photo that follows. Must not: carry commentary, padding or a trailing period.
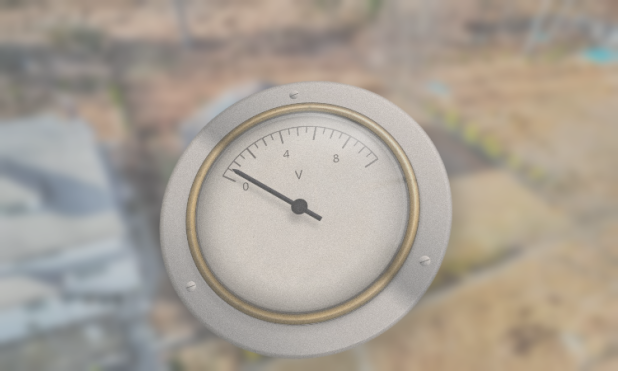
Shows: 0.5 V
